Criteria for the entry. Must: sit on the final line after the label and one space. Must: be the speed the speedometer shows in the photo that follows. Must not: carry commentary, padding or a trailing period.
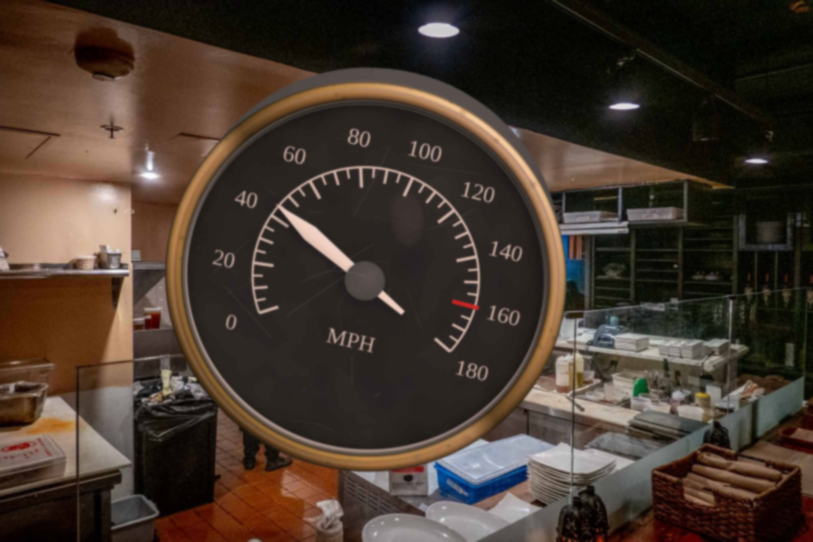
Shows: 45 mph
